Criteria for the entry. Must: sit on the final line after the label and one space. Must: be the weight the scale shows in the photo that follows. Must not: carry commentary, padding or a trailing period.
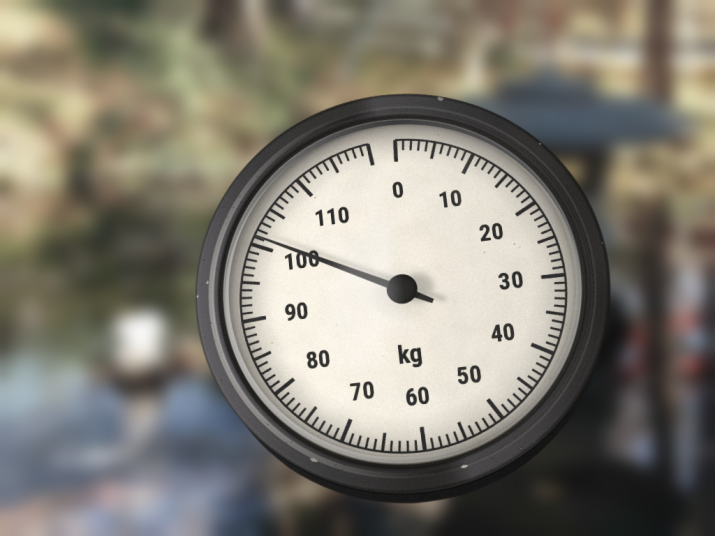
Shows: 101 kg
